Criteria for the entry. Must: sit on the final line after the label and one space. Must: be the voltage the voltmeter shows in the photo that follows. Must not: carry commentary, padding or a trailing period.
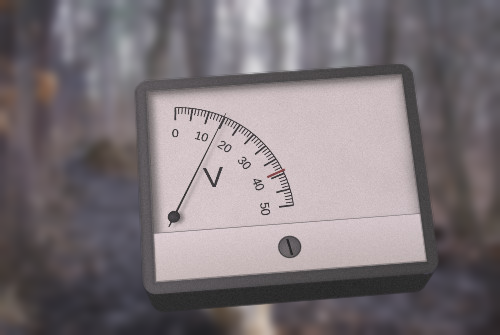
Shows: 15 V
